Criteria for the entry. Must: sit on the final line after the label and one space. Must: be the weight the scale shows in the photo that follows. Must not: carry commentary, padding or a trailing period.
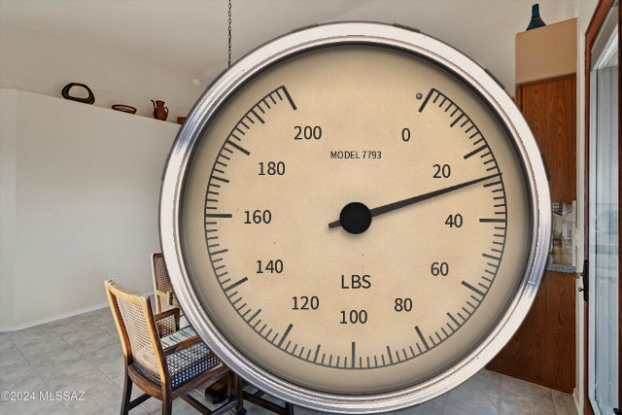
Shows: 28 lb
